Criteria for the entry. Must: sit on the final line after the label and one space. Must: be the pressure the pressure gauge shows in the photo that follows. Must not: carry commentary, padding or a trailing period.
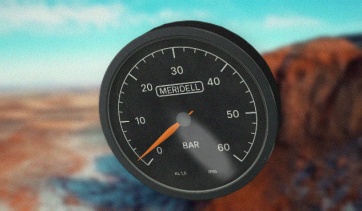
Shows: 2 bar
